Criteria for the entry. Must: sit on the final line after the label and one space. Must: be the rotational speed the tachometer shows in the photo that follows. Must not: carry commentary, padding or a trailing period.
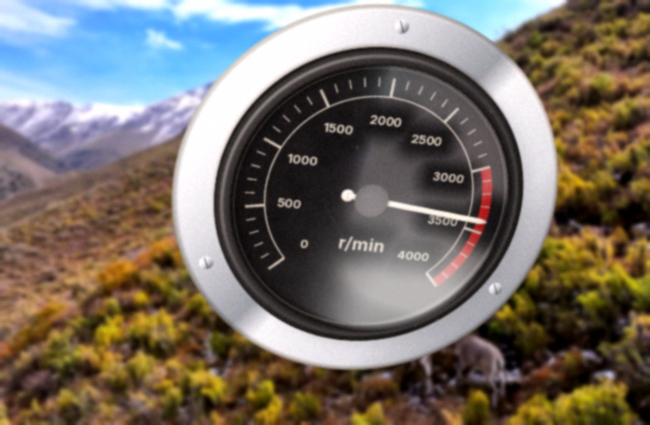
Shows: 3400 rpm
